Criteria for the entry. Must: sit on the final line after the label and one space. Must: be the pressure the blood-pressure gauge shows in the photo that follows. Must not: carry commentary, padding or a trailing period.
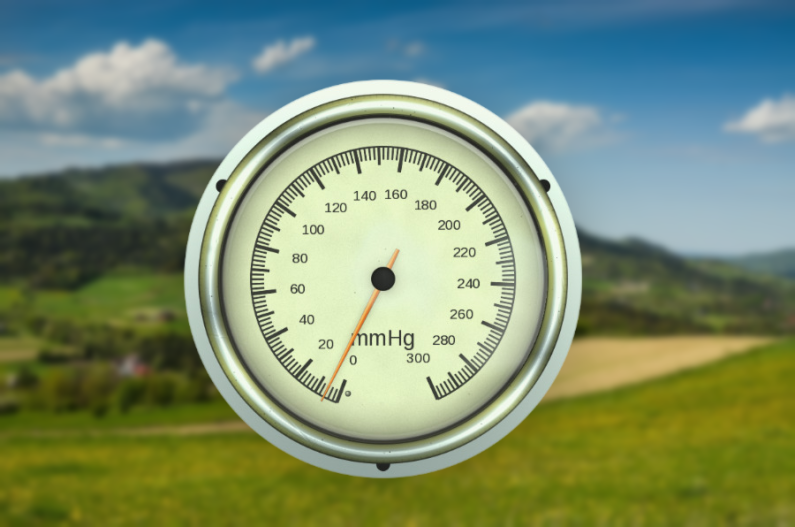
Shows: 6 mmHg
